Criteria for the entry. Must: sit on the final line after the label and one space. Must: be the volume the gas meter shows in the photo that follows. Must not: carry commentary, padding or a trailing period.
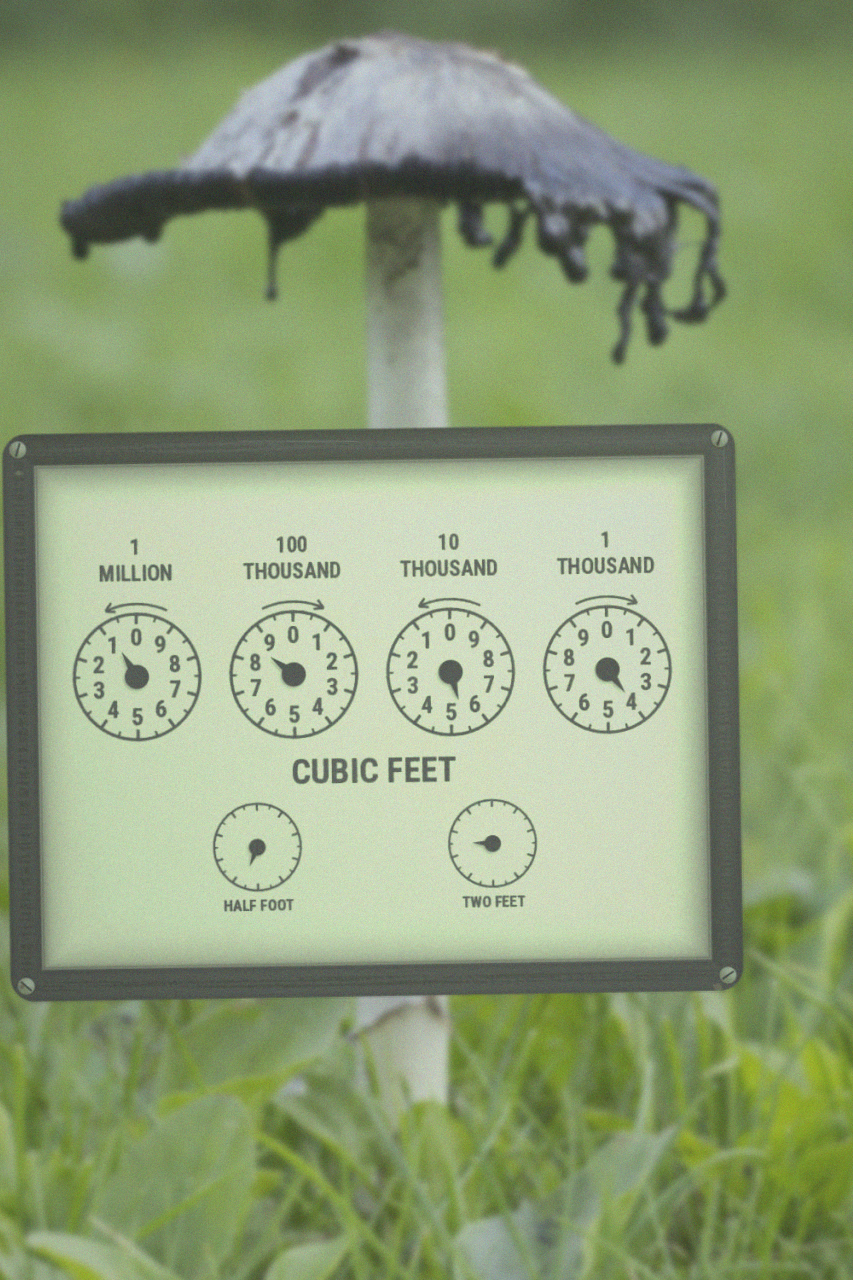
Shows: 85400 ft³
